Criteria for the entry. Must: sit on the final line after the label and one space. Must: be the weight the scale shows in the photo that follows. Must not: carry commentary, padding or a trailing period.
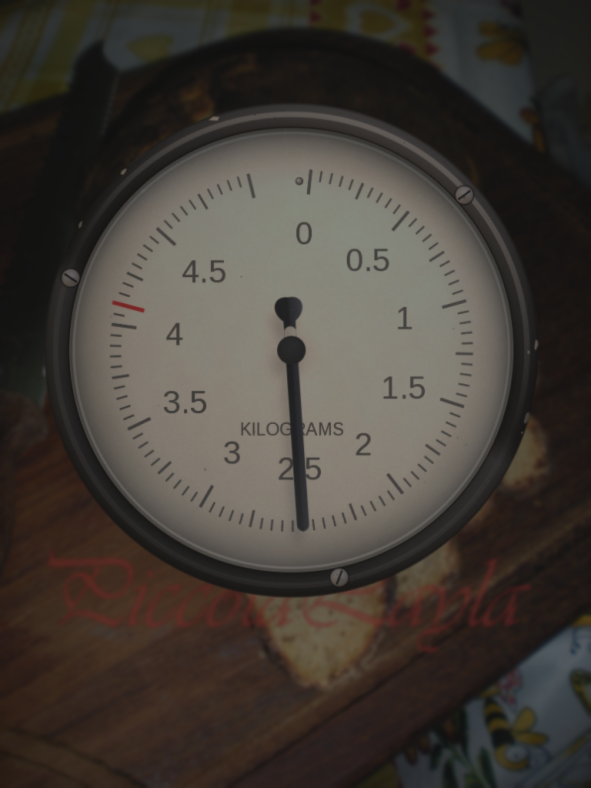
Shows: 2.5 kg
